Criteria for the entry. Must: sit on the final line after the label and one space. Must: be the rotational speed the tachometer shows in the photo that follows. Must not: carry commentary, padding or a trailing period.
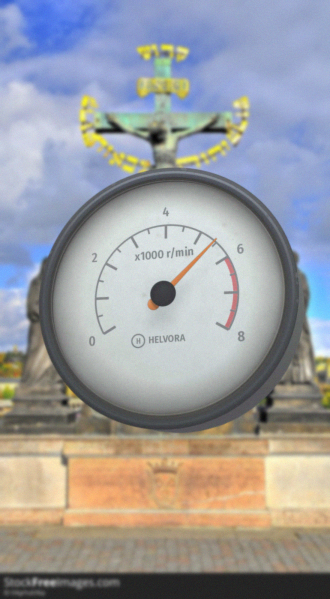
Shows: 5500 rpm
